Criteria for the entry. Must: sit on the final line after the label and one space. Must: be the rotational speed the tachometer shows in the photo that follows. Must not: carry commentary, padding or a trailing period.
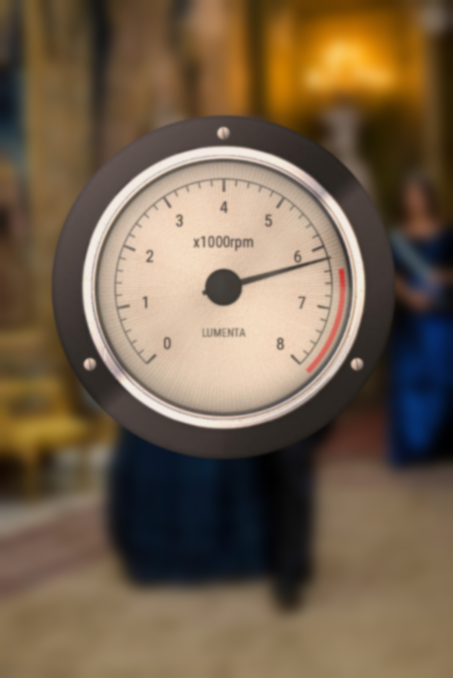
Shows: 6200 rpm
